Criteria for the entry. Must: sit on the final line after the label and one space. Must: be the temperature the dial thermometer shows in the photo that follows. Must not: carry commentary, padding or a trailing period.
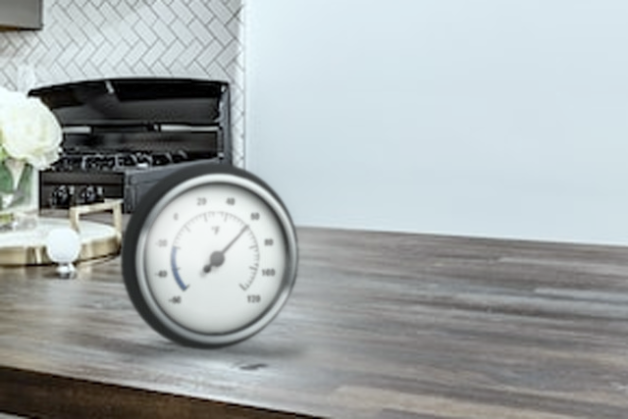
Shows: 60 °F
